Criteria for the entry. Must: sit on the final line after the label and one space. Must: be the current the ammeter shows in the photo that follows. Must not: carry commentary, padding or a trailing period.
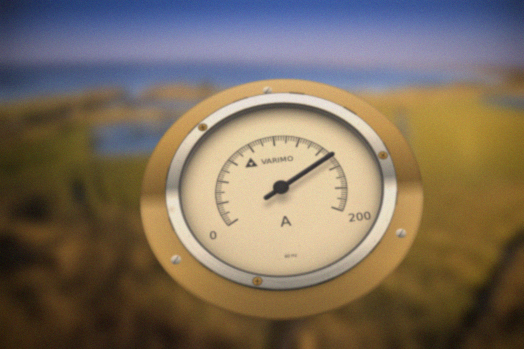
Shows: 150 A
